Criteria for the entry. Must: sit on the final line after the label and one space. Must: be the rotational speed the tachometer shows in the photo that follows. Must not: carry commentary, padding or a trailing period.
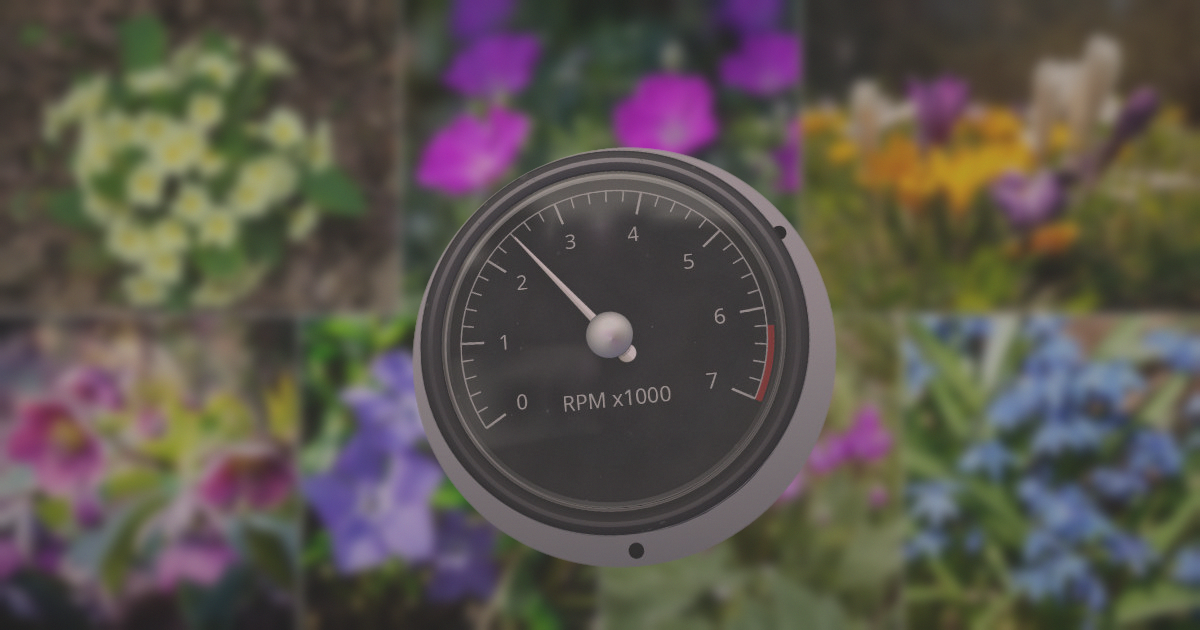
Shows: 2400 rpm
